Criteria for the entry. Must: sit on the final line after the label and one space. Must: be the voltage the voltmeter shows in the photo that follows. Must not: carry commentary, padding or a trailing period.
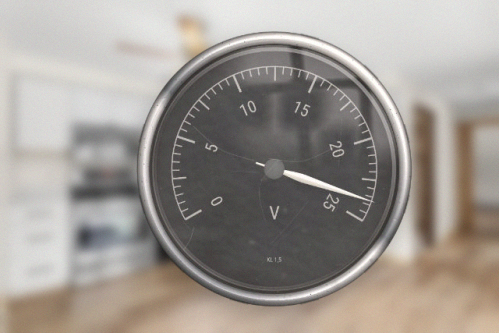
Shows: 23.75 V
